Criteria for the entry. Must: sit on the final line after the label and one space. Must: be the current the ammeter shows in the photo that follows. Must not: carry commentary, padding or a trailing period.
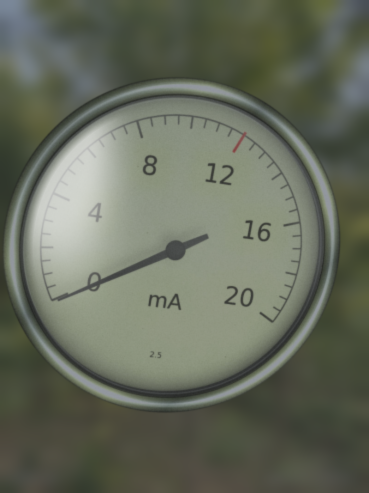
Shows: 0 mA
